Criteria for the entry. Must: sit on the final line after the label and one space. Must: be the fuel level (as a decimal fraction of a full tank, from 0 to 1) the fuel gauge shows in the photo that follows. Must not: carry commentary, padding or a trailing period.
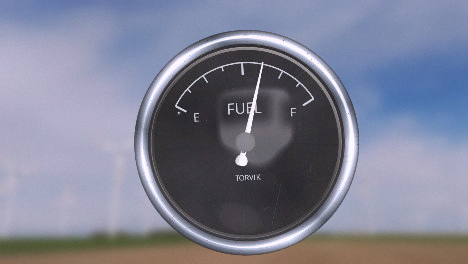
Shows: 0.625
